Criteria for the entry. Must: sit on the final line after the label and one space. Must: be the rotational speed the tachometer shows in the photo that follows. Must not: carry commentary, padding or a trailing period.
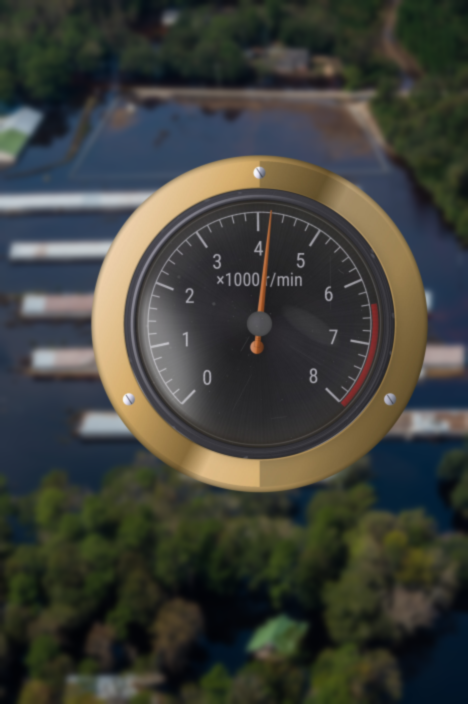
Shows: 4200 rpm
